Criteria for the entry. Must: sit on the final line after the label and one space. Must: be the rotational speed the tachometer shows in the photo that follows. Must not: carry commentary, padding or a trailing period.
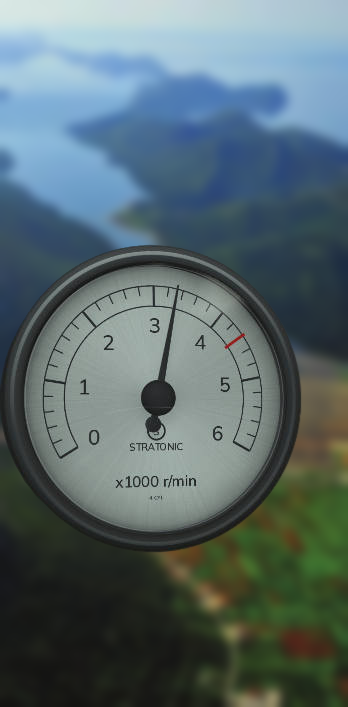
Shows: 3300 rpm
